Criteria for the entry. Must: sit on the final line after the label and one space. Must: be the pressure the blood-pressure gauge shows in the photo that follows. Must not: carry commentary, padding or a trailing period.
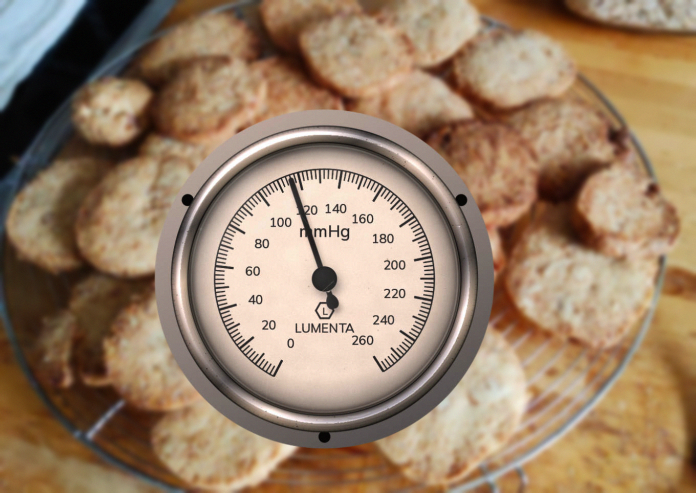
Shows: 116 mmHg
